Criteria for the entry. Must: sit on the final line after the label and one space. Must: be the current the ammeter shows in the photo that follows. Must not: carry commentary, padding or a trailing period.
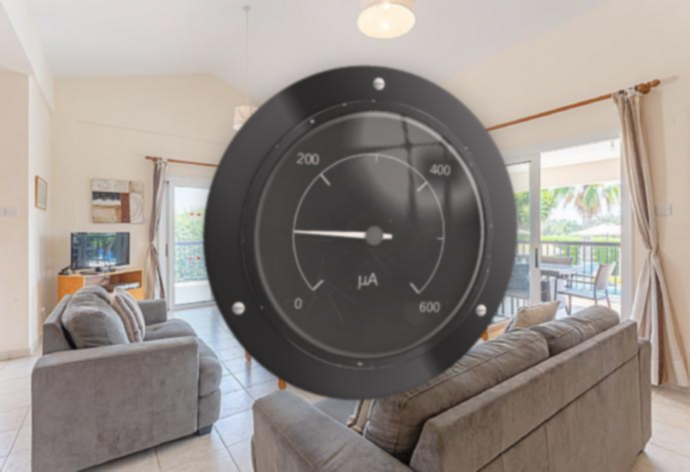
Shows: 100 µA
